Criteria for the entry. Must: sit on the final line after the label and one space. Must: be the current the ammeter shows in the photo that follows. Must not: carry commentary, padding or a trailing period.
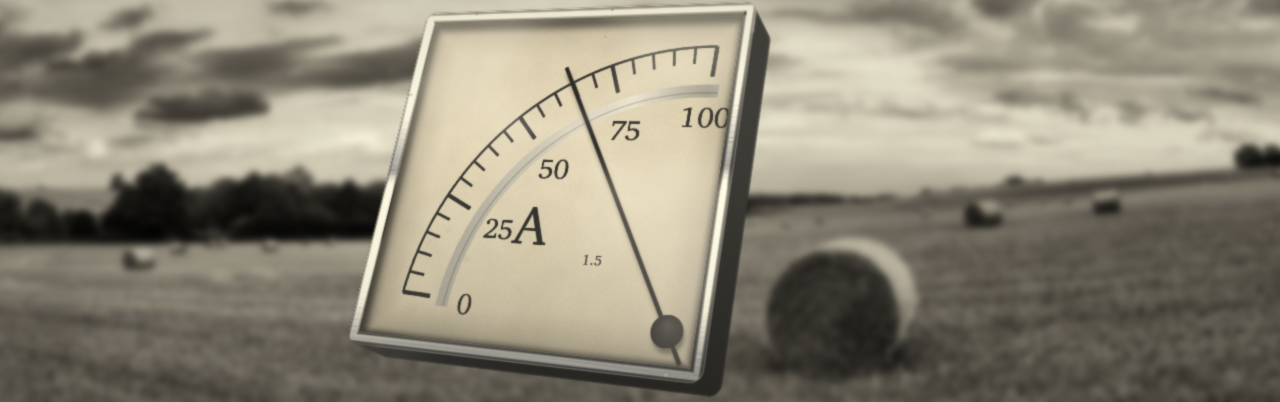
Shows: 65 A
